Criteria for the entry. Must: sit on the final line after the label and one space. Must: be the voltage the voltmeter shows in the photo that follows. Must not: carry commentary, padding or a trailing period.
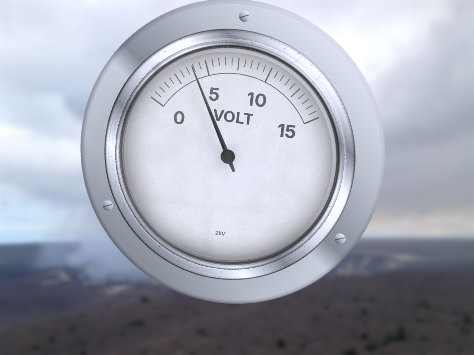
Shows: 4 V
